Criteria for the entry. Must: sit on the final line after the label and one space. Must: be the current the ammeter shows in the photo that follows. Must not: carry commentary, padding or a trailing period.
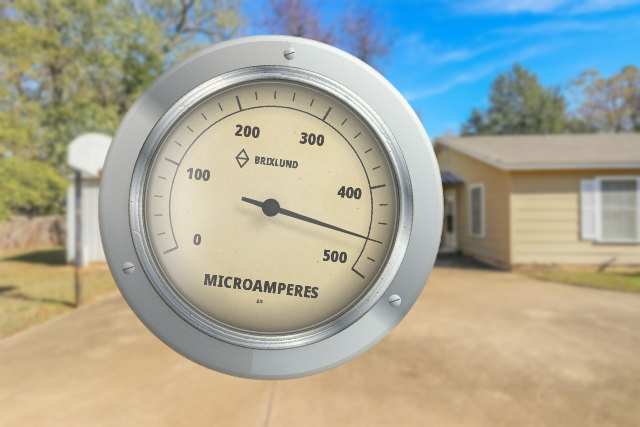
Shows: 460 µA
